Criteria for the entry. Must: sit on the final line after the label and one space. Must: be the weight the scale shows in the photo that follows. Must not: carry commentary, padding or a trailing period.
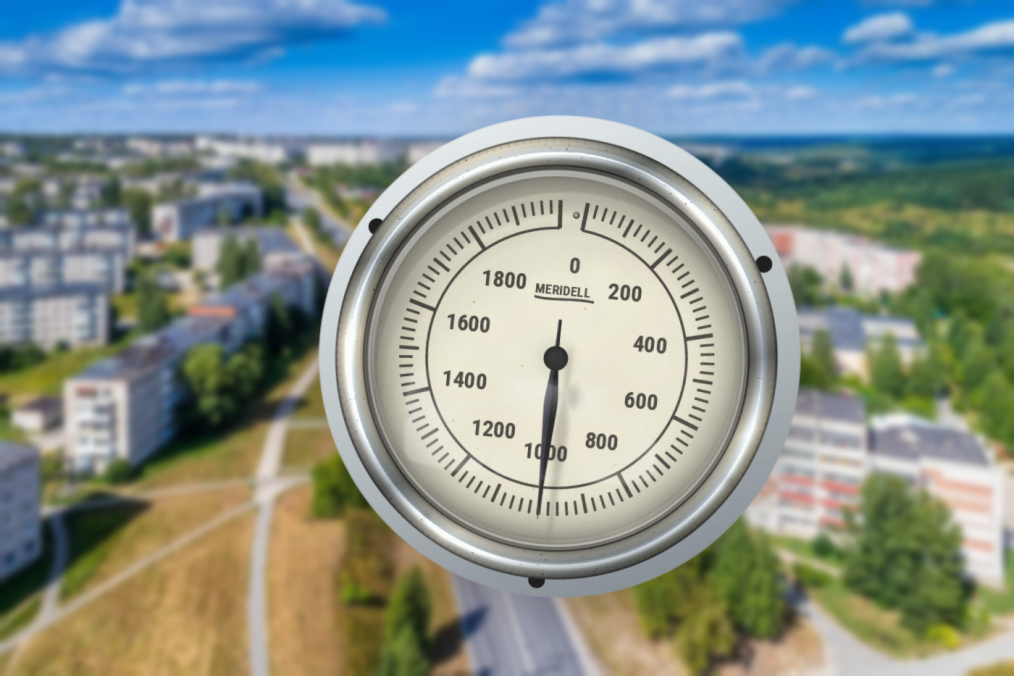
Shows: 1000 g
